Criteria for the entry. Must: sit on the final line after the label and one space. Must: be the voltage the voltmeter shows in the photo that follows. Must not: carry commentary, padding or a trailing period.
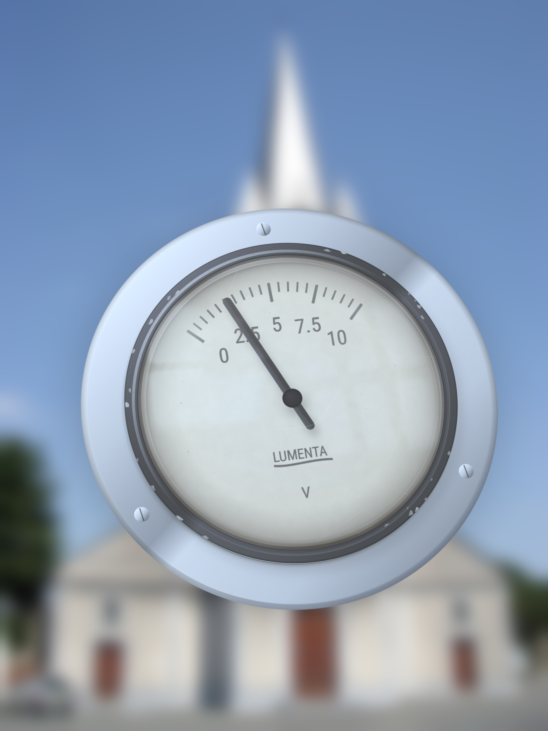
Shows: 2.5 V
